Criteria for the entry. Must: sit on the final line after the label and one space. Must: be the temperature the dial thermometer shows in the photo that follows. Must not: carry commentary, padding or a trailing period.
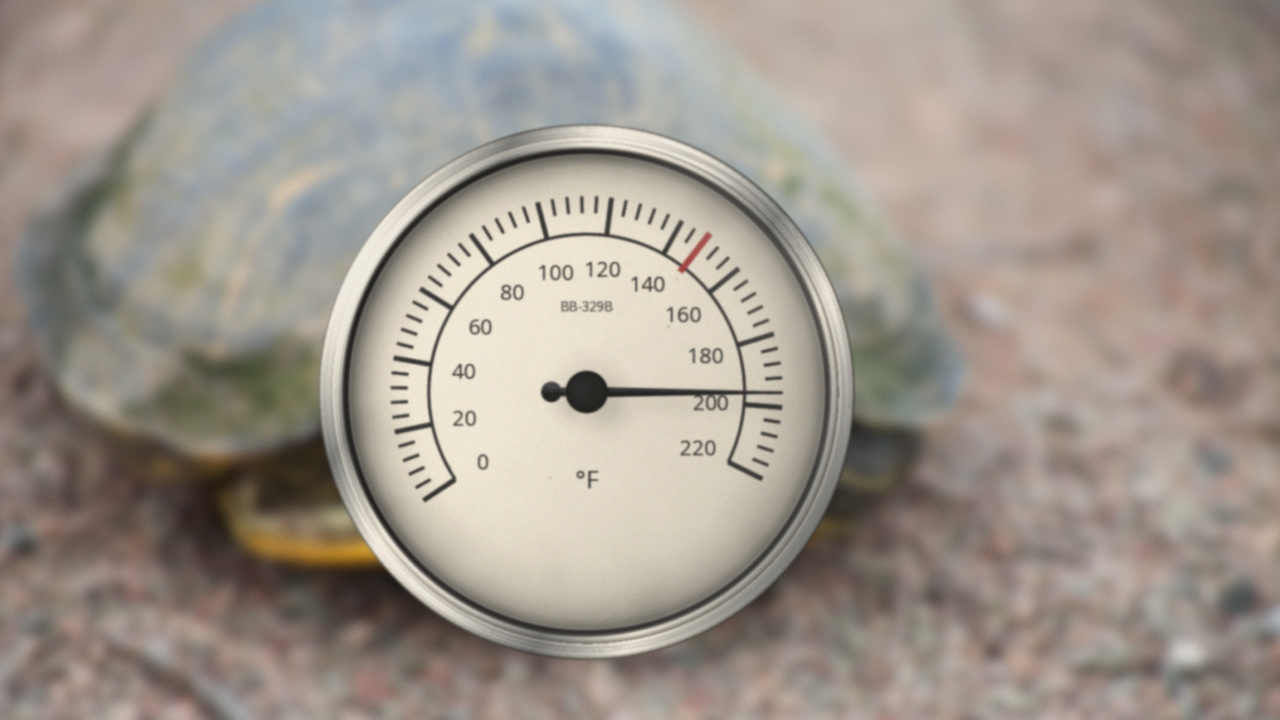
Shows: 196 °F
